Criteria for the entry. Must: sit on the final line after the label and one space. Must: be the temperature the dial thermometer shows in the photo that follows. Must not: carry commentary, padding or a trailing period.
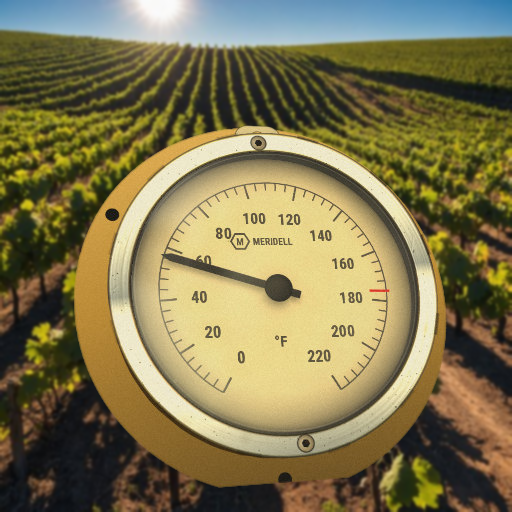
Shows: 56 °F
